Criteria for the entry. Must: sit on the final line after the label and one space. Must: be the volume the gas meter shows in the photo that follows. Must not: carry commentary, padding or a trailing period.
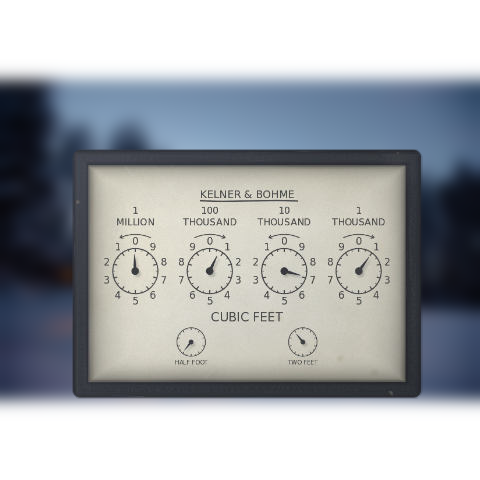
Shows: 7100 ft³
